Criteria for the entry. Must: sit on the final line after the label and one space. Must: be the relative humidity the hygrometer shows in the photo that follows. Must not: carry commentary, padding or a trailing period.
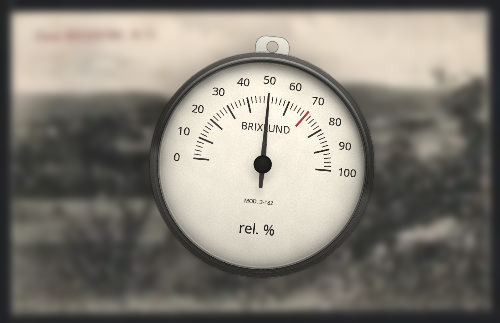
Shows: 50 %
